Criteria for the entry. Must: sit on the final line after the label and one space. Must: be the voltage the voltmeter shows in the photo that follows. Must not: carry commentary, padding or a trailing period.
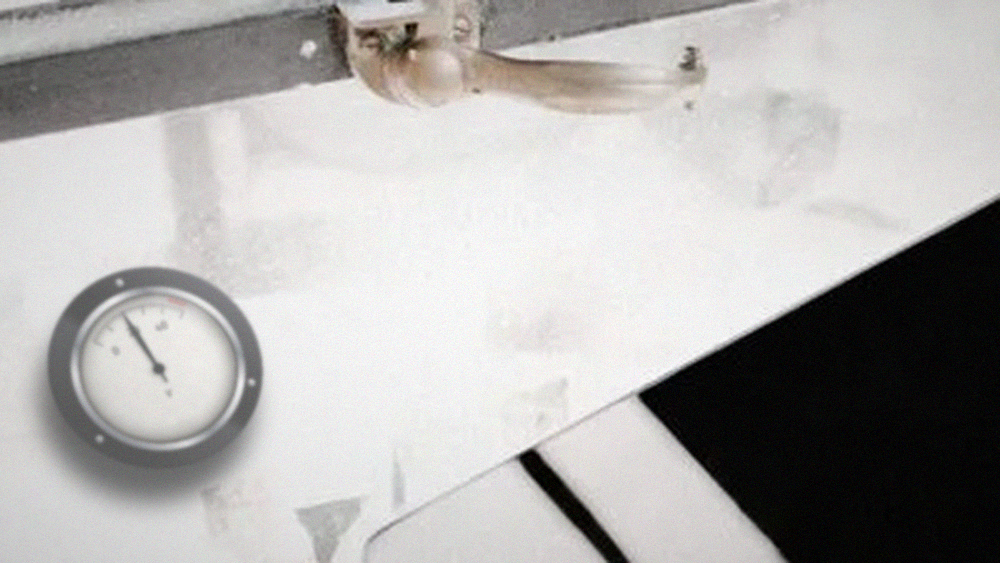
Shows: 20 V
